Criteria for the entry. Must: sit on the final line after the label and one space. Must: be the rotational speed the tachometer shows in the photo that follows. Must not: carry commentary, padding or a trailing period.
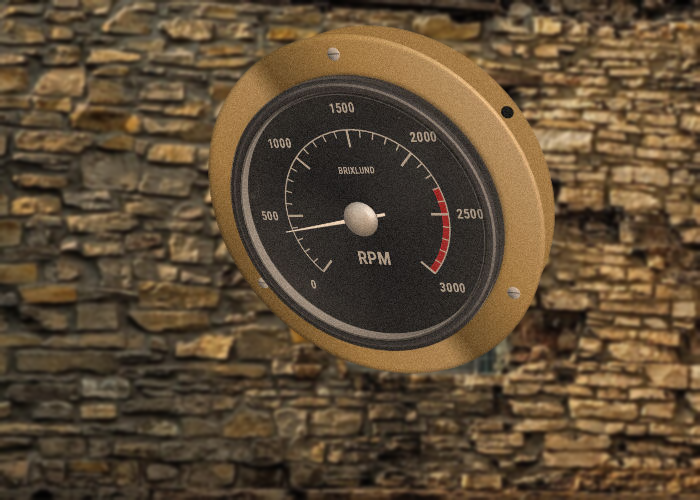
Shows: 400 rpm
